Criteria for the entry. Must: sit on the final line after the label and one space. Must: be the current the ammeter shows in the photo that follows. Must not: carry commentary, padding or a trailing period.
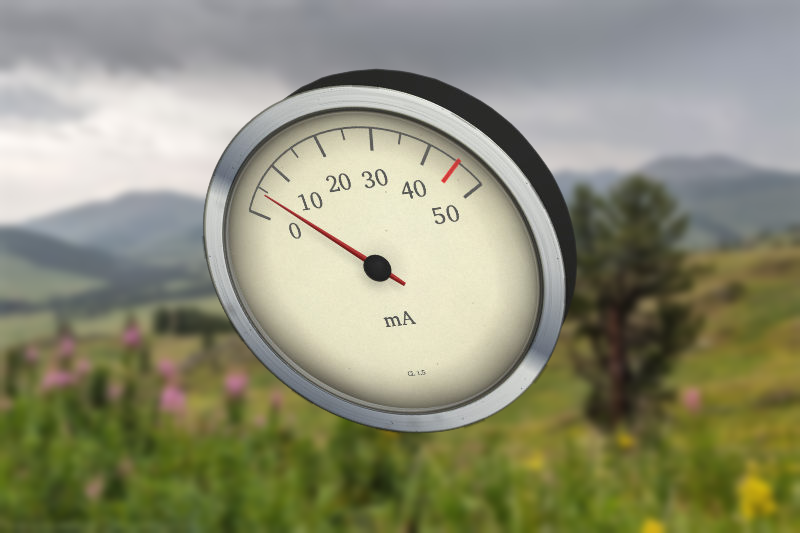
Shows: 5 mA
